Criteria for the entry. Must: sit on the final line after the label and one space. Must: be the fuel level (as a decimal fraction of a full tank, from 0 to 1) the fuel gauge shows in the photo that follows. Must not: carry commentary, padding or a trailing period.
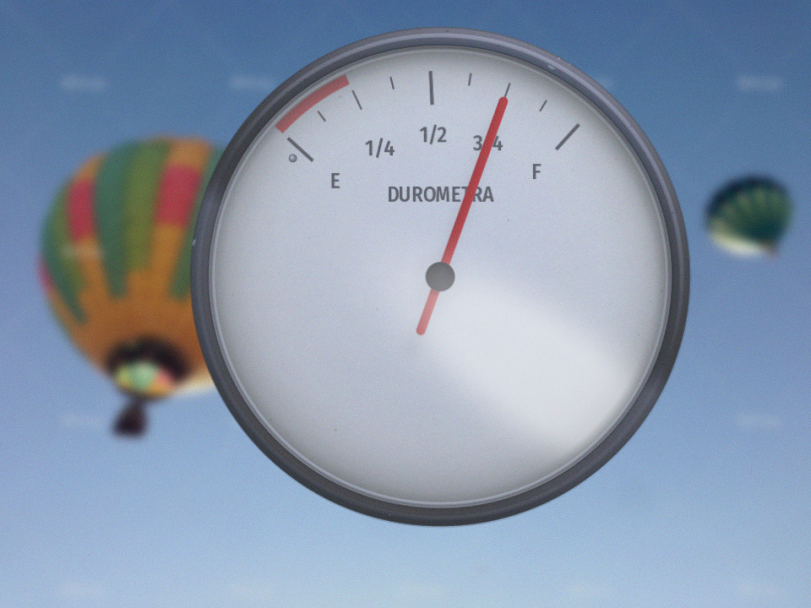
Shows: 0.75
